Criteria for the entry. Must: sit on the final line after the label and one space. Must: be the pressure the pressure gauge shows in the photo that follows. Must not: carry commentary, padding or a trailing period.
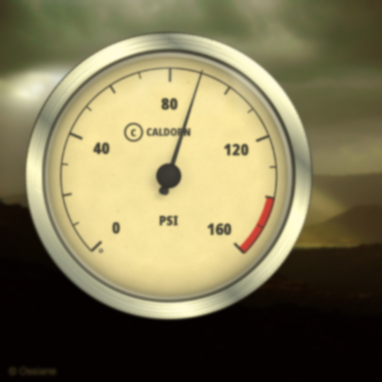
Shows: 90 psi
